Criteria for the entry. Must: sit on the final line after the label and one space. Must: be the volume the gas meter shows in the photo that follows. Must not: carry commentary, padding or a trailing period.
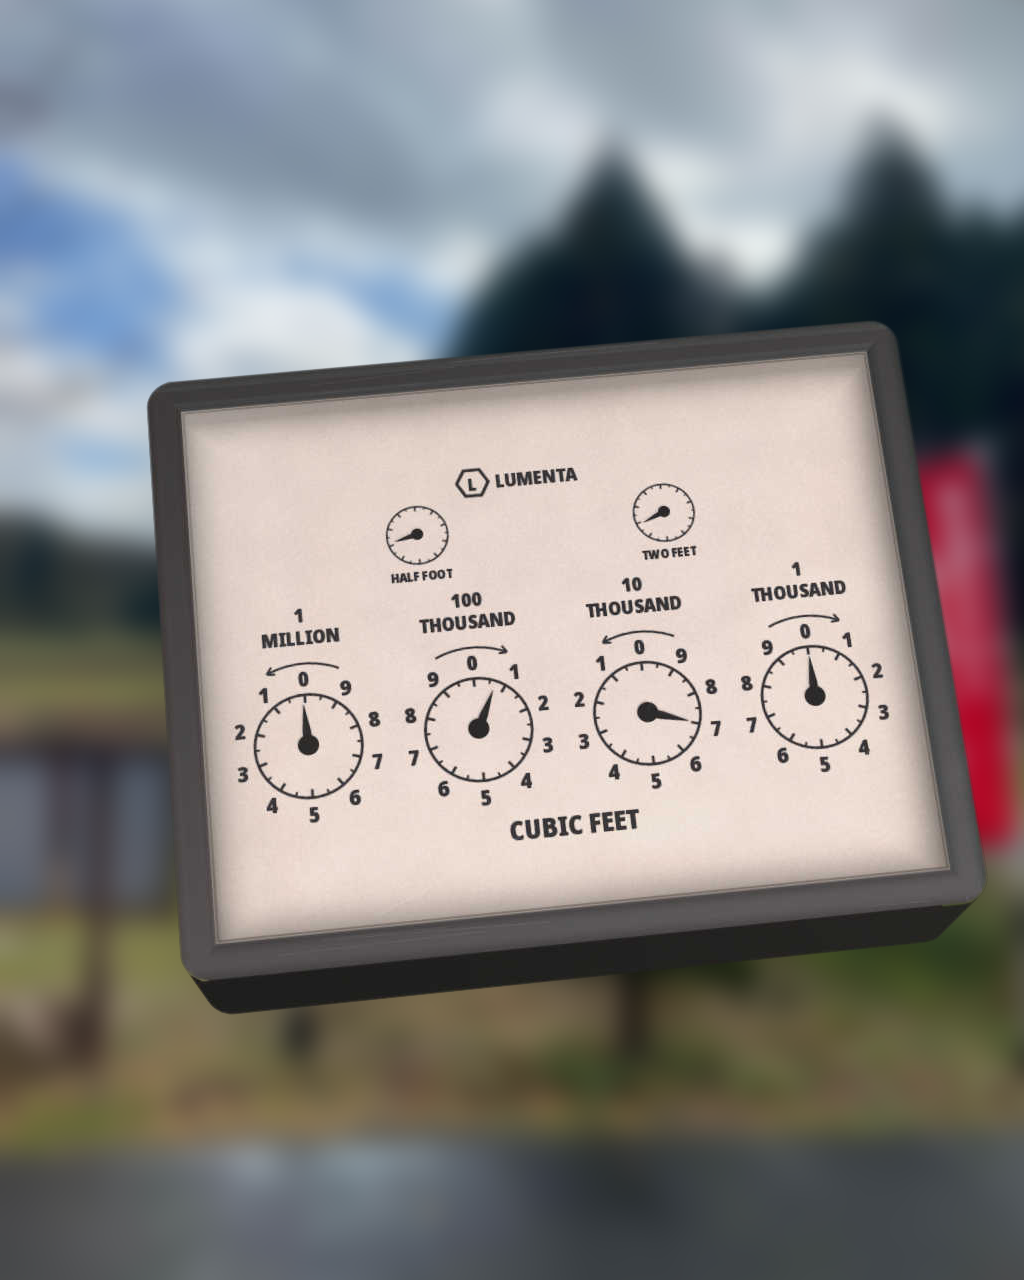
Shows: 7000 ft³
